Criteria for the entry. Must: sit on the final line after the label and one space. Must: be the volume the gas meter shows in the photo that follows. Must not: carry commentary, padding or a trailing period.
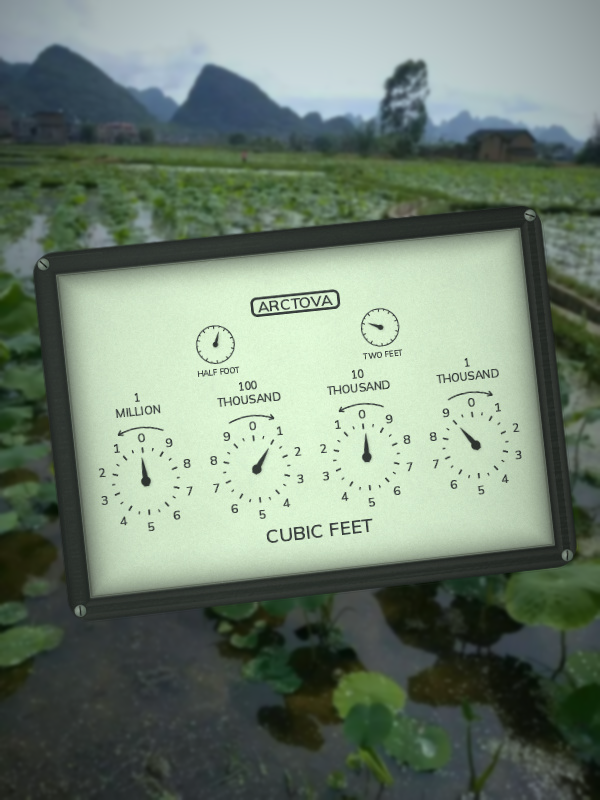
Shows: 9900 ft³
